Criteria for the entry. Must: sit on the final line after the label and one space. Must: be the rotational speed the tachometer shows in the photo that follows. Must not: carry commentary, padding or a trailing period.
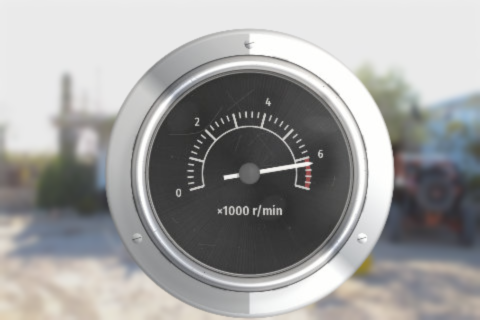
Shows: 6200 rpm
